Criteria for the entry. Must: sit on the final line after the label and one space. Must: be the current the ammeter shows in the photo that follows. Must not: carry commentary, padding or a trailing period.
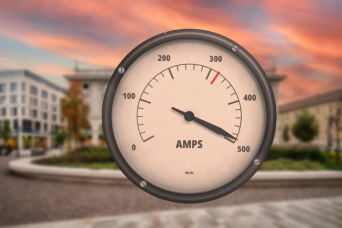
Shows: 490 A
